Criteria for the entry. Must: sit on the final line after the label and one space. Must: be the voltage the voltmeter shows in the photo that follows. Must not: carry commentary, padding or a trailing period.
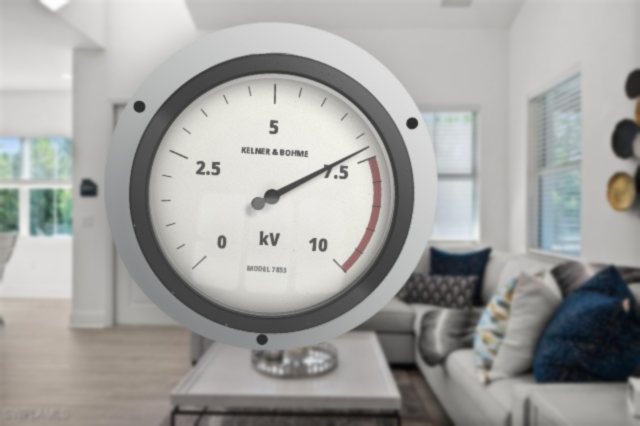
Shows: 7.25 kV
